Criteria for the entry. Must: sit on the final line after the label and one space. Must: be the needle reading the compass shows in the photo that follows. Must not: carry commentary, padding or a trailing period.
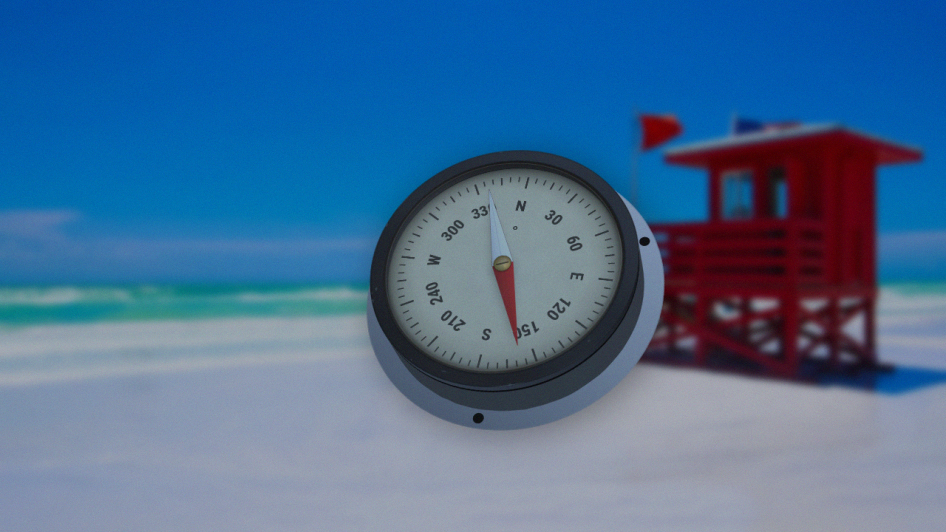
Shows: 157.5 °
